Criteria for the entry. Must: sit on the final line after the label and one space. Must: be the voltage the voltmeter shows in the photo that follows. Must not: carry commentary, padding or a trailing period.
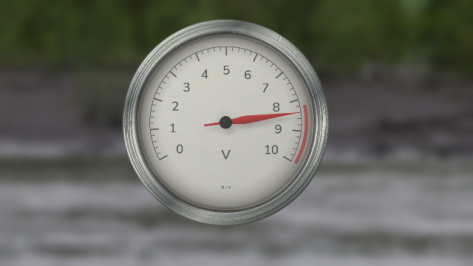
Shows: 8.4 V
